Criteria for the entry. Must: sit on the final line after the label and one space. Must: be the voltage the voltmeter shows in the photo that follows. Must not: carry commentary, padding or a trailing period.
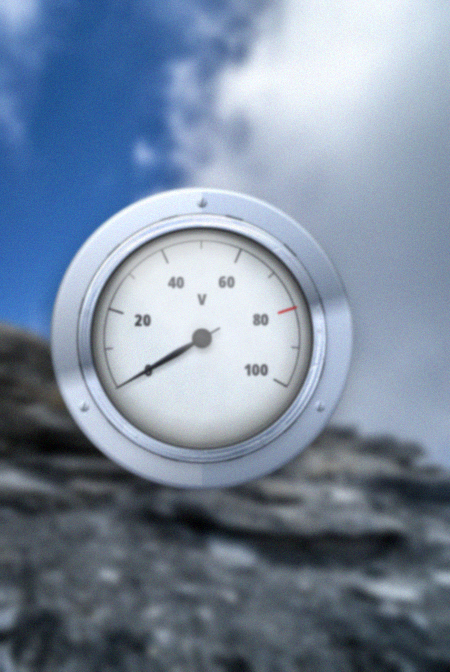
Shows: 0 V
